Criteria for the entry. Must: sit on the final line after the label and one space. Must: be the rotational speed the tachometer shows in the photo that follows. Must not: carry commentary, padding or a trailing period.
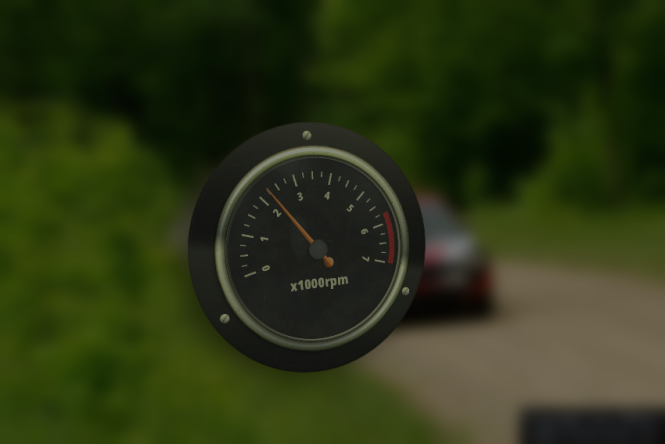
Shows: 2250 rpm
